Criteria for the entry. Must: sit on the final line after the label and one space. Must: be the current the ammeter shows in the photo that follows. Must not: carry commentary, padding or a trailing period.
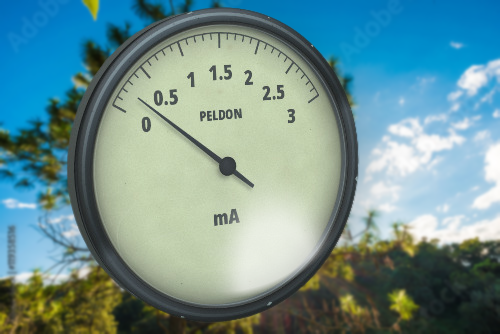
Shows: 0.2 mA
